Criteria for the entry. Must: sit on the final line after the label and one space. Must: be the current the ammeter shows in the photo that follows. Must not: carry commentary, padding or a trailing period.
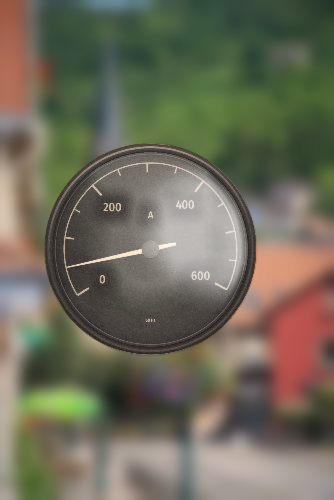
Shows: 50 A
